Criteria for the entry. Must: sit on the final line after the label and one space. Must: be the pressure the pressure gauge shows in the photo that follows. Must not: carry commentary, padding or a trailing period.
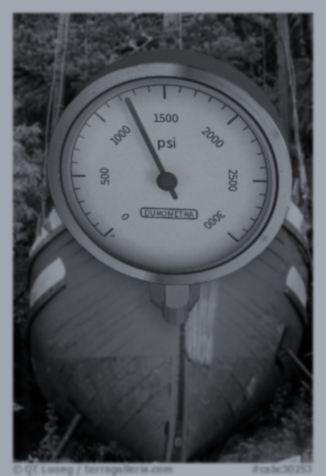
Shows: 1250 psi
